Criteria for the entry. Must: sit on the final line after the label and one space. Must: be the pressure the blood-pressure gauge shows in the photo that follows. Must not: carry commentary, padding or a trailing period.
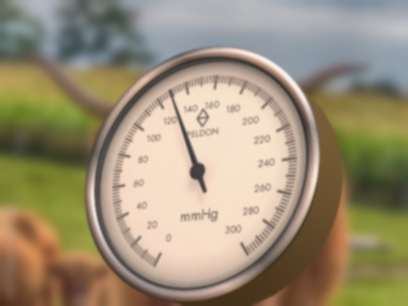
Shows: 130 mmHg
